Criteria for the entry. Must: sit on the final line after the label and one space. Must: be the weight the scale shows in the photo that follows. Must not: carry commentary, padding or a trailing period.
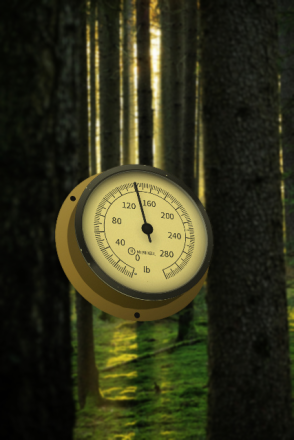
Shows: 140 lb
